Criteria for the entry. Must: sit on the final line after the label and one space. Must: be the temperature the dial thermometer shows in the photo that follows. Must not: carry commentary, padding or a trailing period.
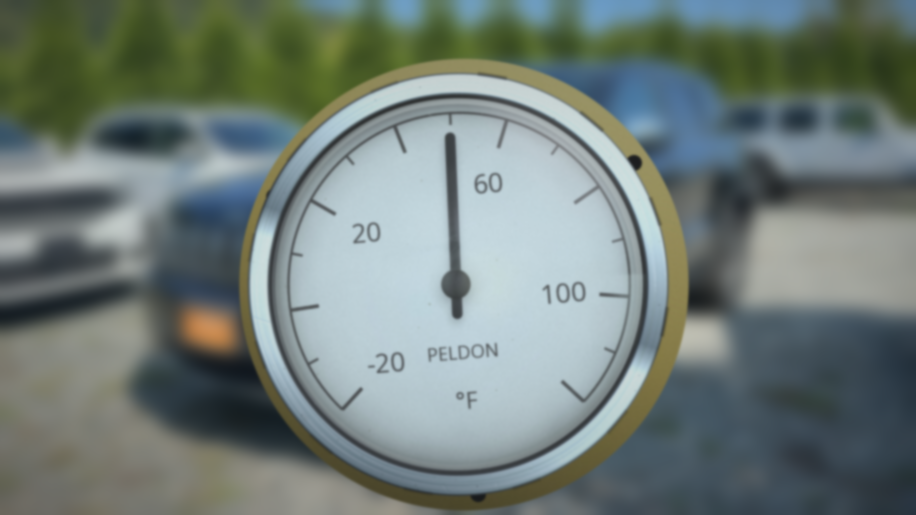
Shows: 50 °F
